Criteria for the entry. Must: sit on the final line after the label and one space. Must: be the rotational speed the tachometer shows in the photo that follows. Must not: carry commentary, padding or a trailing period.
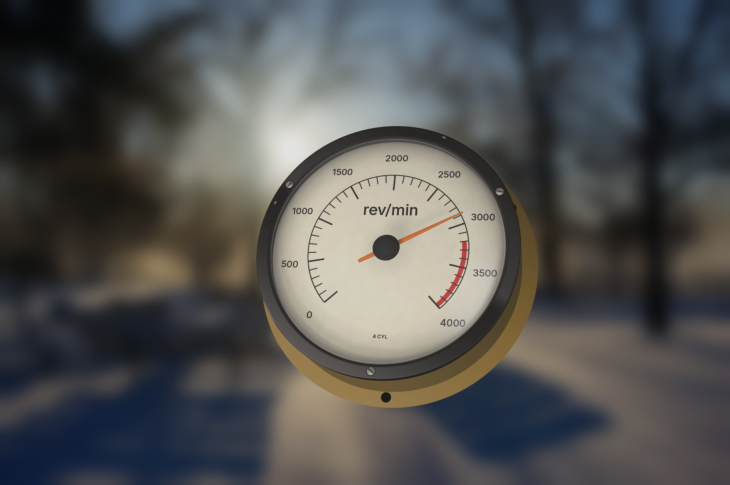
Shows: 2900 rpm
